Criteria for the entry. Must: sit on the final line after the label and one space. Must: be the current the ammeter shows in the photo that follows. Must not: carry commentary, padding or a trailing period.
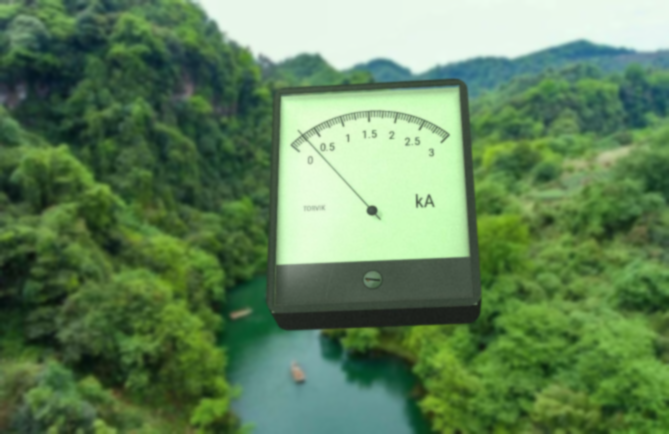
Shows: 0.25 kA
